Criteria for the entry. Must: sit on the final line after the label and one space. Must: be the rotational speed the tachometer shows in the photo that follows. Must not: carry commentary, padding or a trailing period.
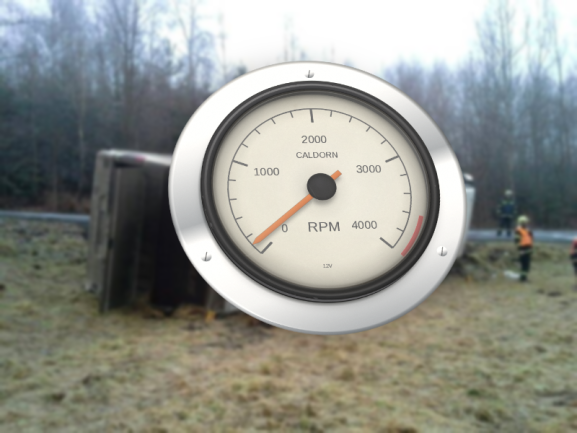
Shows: 100 rpm
